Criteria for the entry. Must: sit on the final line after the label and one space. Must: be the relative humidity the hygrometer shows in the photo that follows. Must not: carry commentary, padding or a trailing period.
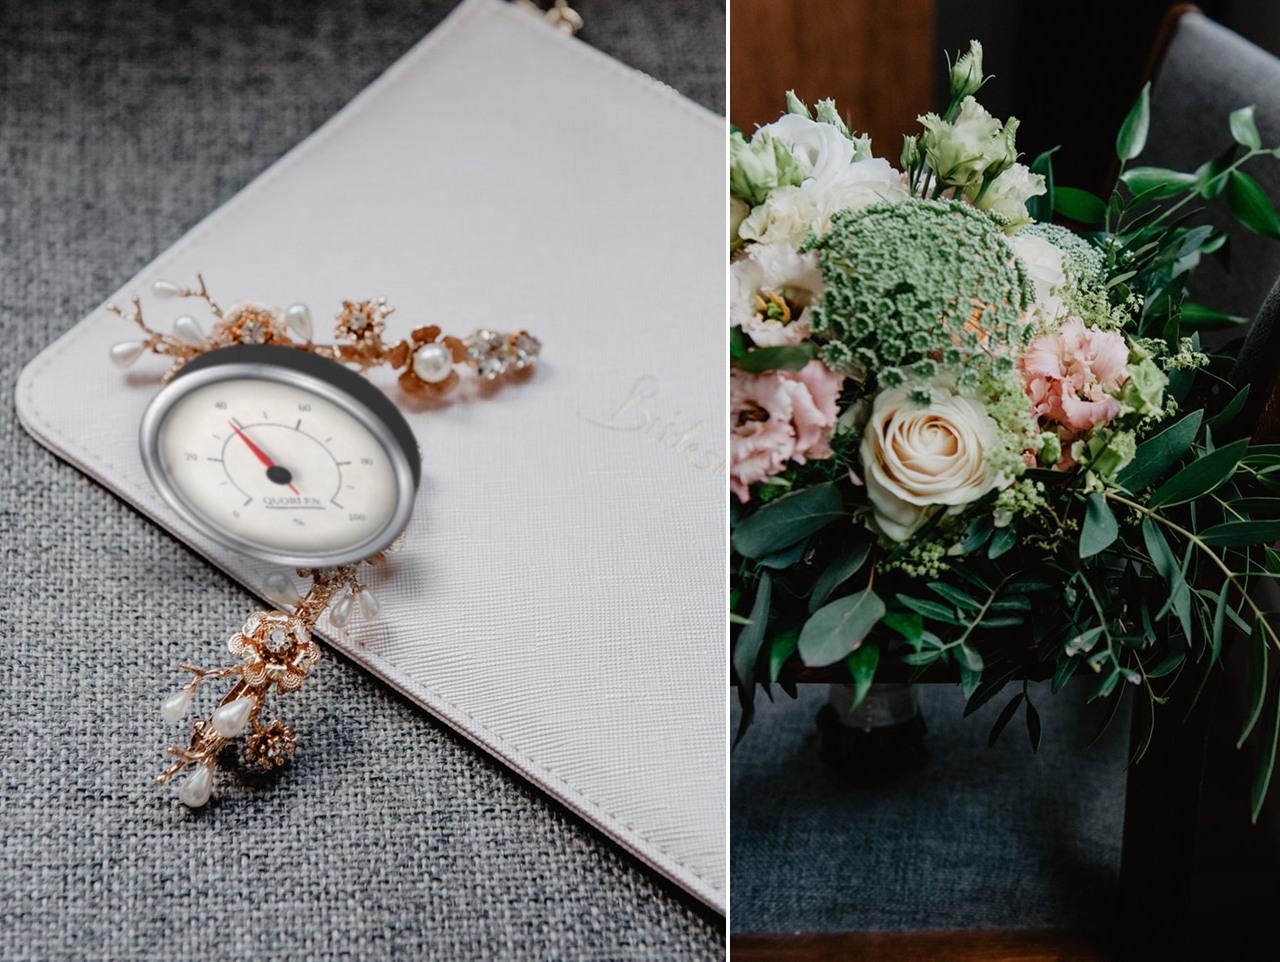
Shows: 40 %
